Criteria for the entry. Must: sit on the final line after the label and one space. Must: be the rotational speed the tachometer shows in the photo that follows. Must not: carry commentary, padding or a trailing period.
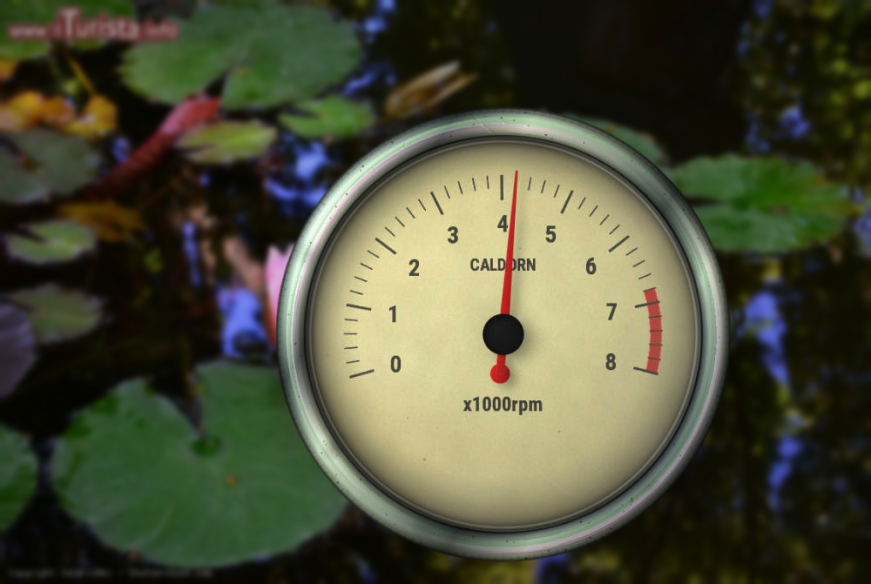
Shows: 4200 rpm
